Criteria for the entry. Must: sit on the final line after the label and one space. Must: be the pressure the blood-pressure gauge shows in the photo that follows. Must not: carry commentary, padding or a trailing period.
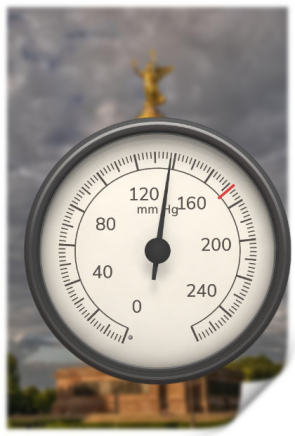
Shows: 138 mmHg
